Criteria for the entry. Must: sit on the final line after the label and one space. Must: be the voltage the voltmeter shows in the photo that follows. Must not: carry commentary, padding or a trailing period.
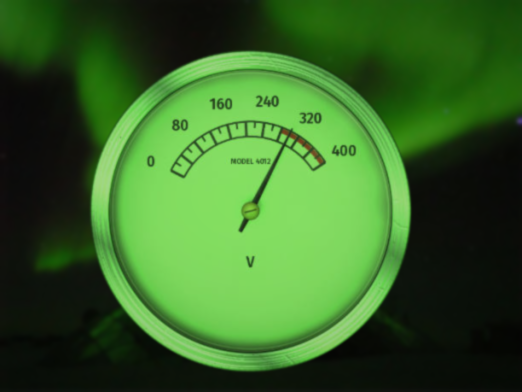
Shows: 300 V
